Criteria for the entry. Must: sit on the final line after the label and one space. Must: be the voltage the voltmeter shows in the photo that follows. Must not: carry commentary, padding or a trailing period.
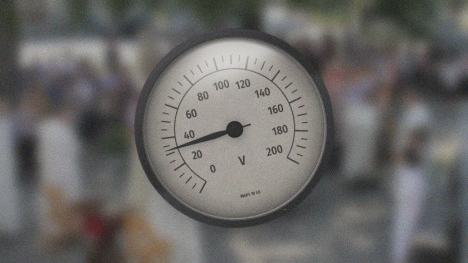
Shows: 32.5 V
